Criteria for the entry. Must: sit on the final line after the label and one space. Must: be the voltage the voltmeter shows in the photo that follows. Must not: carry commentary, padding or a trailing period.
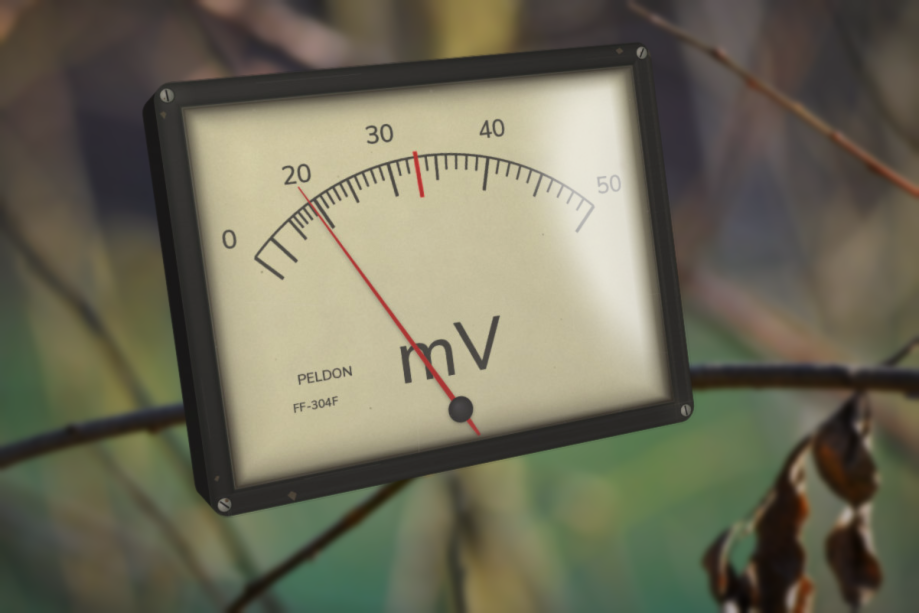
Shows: 19 mV
